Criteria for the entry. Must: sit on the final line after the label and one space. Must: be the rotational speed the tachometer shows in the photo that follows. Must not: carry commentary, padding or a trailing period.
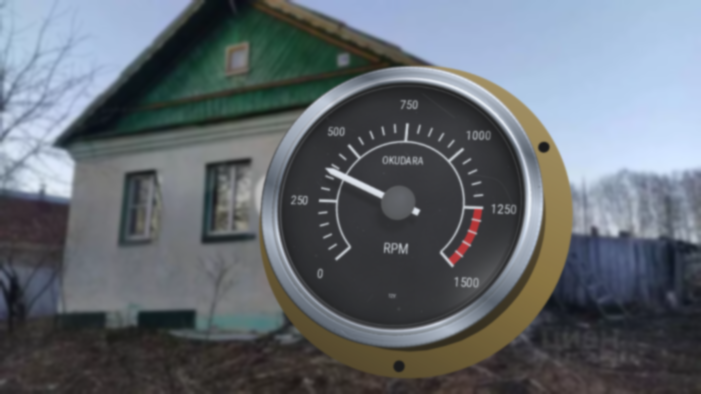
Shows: 375 rpm
